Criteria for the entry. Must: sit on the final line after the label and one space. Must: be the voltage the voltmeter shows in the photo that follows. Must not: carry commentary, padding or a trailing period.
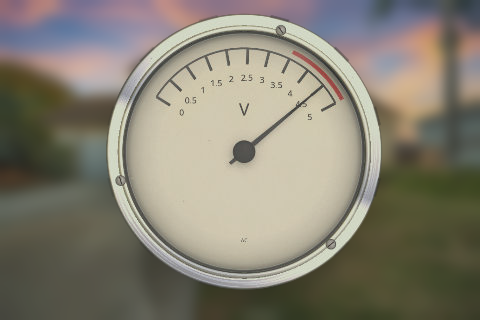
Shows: 4.5 V
